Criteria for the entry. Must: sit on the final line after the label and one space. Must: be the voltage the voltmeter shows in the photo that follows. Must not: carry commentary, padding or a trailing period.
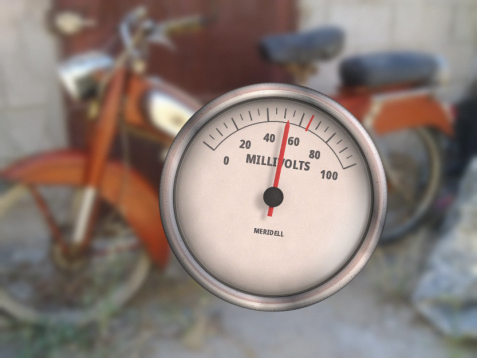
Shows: 52.5 mV
